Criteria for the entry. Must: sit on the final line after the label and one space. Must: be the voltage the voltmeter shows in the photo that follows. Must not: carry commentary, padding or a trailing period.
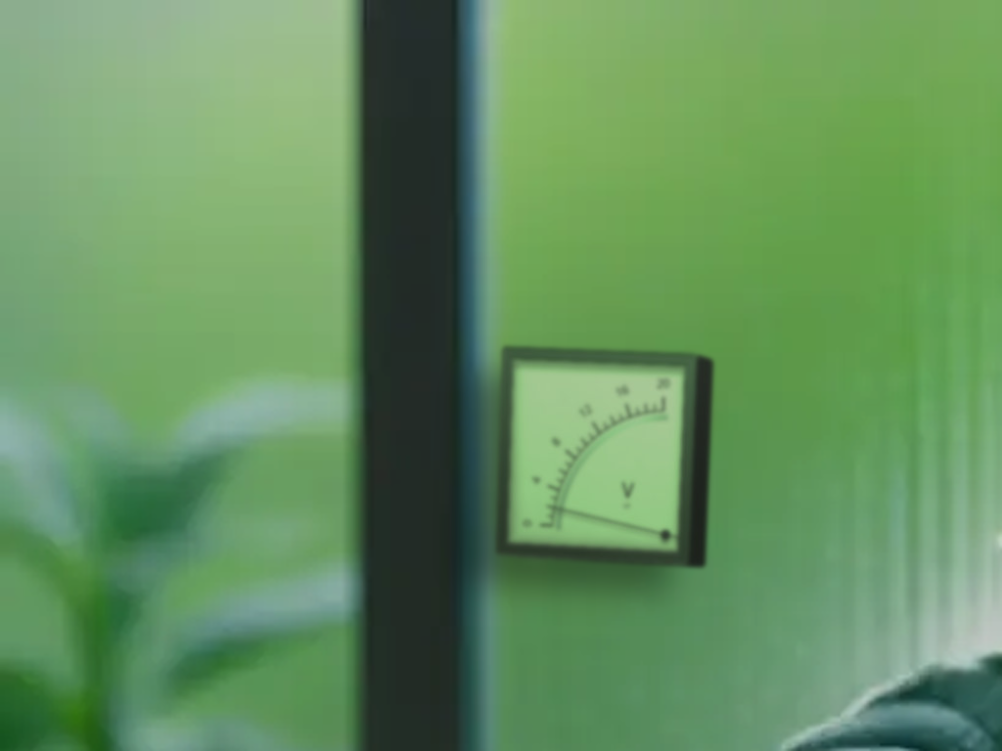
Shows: 2 V
